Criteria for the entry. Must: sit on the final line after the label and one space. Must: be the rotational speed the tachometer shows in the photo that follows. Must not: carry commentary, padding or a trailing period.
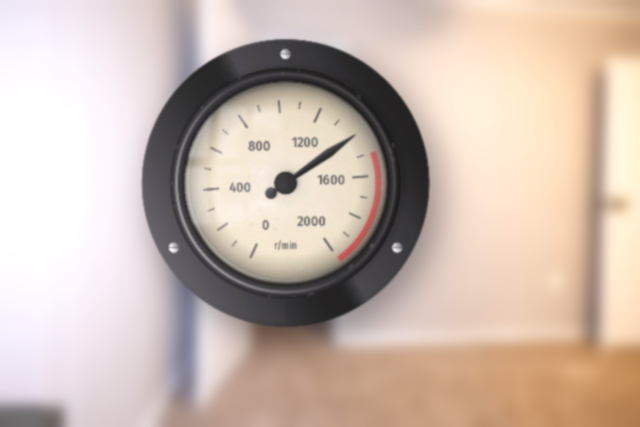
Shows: 1400 rpm
